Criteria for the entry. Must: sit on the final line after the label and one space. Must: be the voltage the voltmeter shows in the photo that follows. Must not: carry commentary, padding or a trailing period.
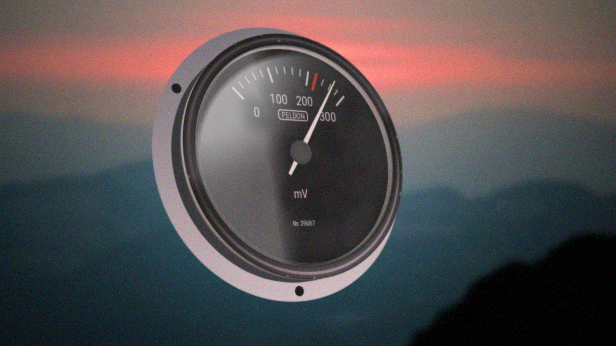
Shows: 260 mV
